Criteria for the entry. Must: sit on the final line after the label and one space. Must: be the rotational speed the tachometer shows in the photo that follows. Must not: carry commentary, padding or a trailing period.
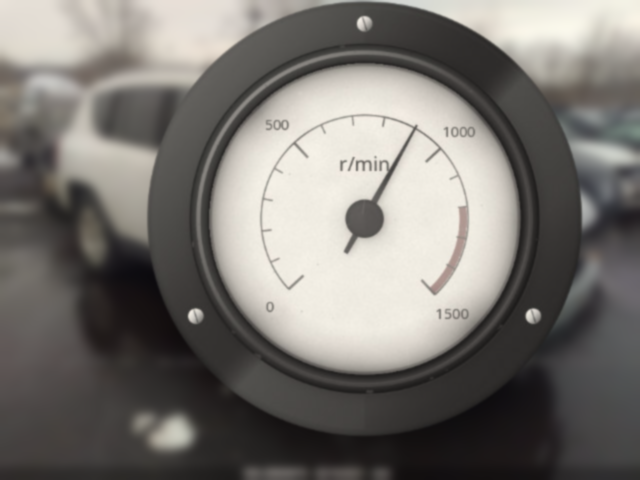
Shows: 900 rpm
